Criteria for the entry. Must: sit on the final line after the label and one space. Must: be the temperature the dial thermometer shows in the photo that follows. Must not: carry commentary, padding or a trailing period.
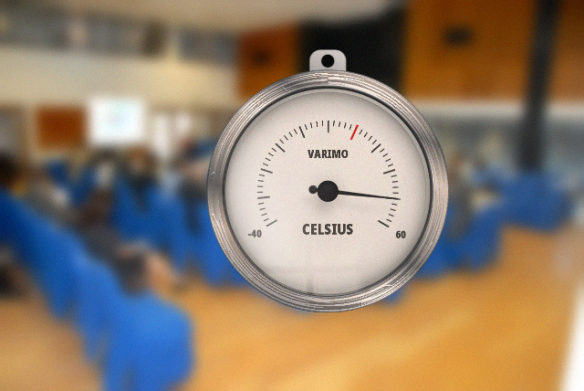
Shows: 50 °C
